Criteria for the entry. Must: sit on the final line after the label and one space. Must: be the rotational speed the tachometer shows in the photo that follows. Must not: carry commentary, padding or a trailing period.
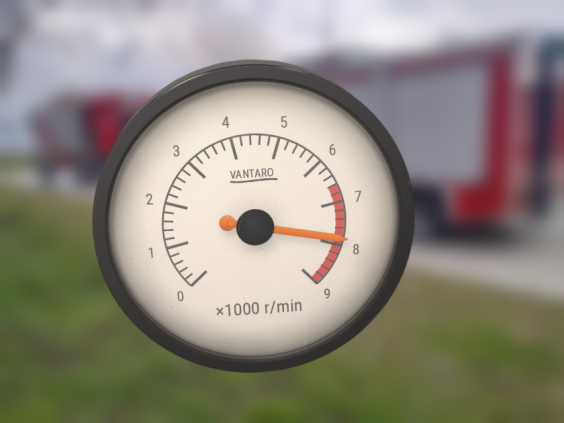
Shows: 7800 rpm
